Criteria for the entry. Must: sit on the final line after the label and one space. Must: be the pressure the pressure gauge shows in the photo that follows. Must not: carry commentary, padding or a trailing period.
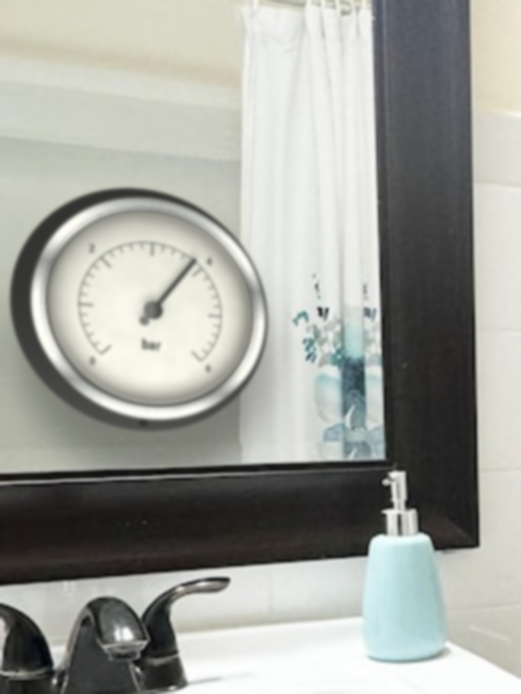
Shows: 3.8 bar
